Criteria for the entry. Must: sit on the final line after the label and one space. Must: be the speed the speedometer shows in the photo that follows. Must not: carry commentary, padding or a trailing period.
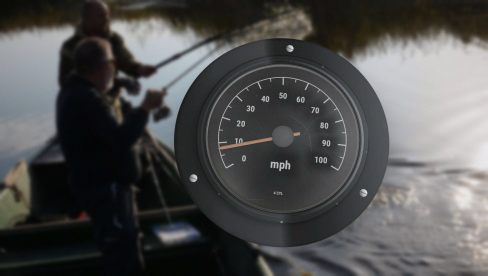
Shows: 7.5 mph
